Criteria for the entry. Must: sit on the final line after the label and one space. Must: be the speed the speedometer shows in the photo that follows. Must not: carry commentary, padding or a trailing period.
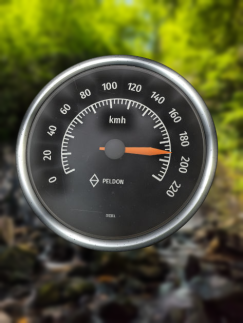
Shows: 192 km/h
